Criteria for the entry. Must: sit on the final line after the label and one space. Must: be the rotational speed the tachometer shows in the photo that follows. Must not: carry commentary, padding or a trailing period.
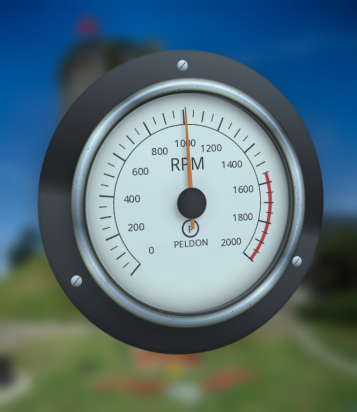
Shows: 1000 rpm
